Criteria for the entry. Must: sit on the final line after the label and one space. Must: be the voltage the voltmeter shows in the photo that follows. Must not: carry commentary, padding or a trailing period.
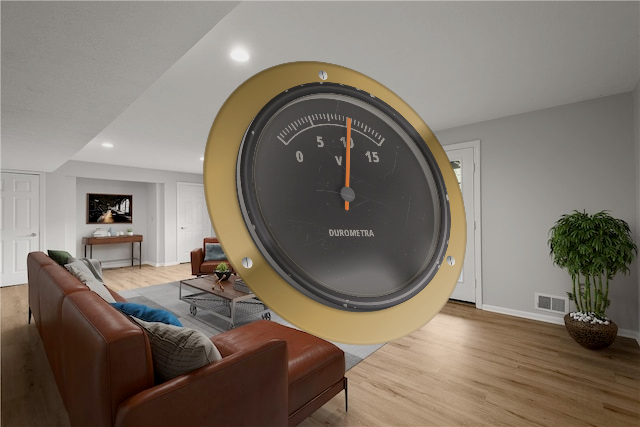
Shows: 10 V
